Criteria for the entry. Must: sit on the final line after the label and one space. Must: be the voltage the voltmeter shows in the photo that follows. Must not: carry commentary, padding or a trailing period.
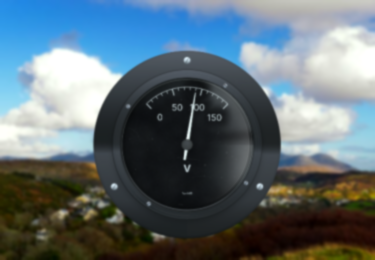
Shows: 90 V
